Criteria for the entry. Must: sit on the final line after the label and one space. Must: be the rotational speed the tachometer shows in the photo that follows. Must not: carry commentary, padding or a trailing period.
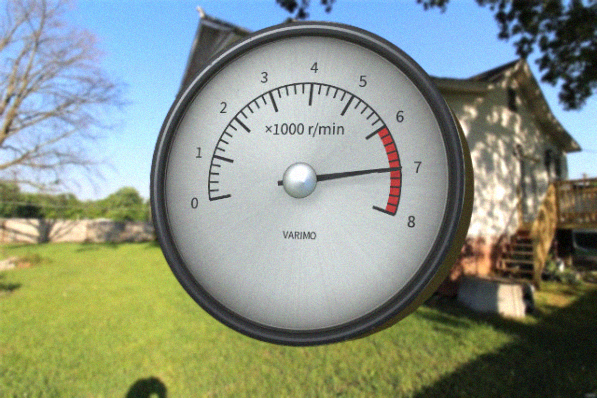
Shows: 7000 rpm
